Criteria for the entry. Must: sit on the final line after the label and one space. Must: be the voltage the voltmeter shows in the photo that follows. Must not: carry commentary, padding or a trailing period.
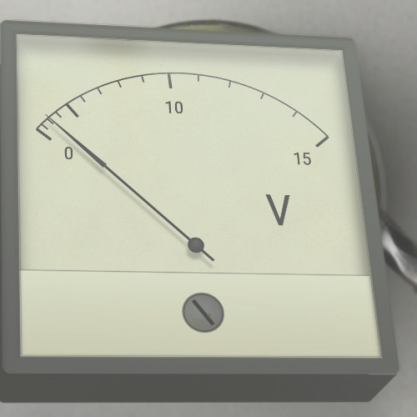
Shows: 3 V
